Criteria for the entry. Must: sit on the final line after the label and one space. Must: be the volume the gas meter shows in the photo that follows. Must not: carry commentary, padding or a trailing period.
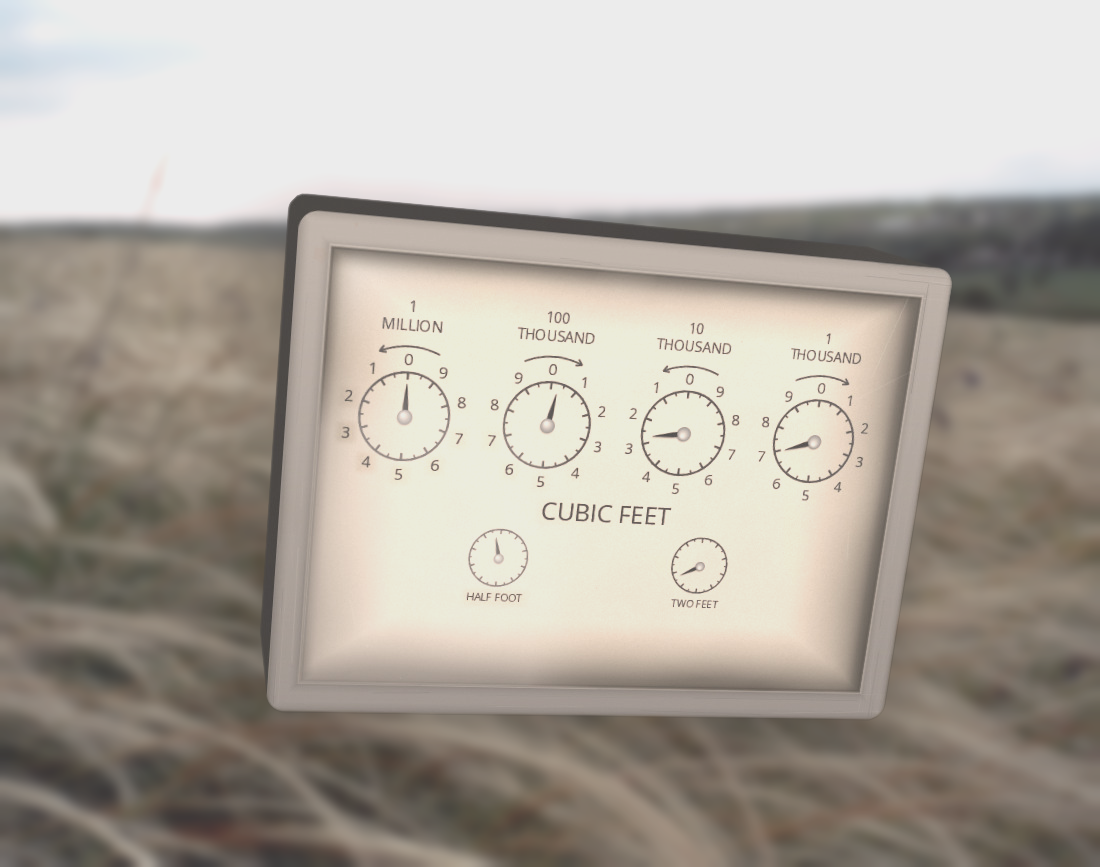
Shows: 2700 ft³
